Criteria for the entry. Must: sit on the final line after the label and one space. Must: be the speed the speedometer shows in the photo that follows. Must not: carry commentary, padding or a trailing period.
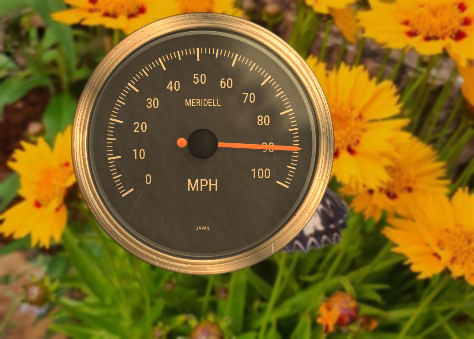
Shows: 90 mph
